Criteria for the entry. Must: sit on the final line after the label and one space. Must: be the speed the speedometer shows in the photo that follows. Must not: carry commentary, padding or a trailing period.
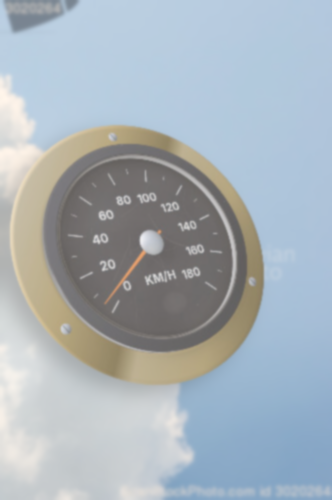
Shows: 5 km/h
